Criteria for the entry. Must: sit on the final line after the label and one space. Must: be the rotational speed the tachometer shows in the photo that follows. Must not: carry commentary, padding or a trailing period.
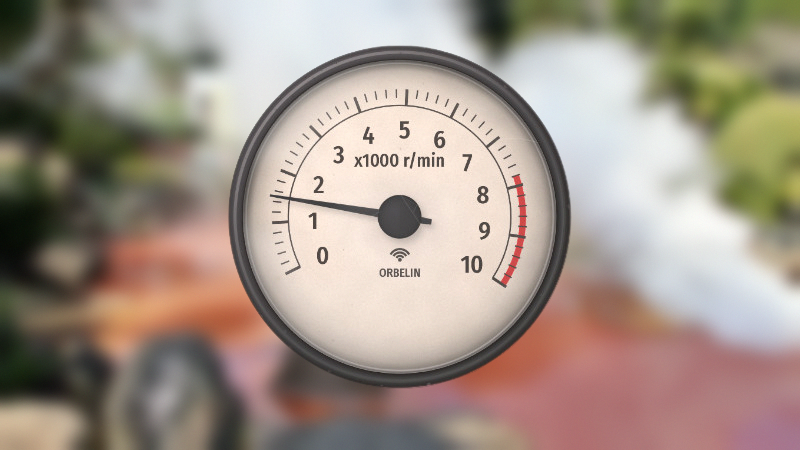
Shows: 1500 rpm
